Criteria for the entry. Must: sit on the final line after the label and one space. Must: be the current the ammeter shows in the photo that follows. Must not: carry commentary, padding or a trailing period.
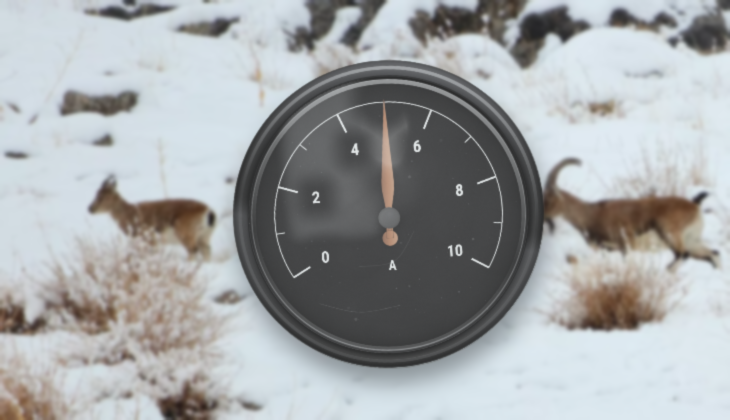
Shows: 5 A
